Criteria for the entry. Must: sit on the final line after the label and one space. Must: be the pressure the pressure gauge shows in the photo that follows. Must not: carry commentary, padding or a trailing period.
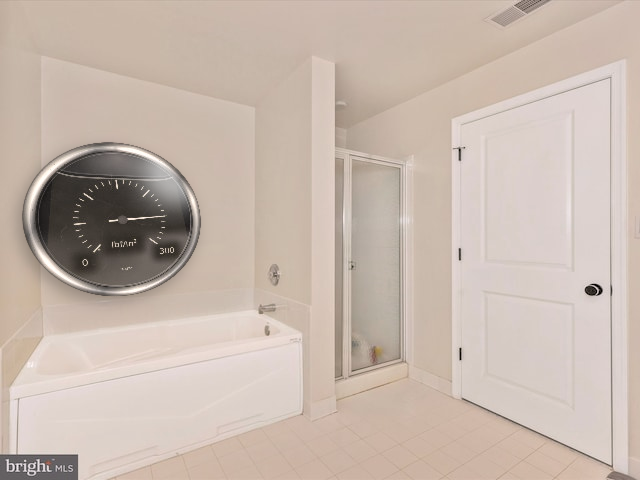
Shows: 250 psi
